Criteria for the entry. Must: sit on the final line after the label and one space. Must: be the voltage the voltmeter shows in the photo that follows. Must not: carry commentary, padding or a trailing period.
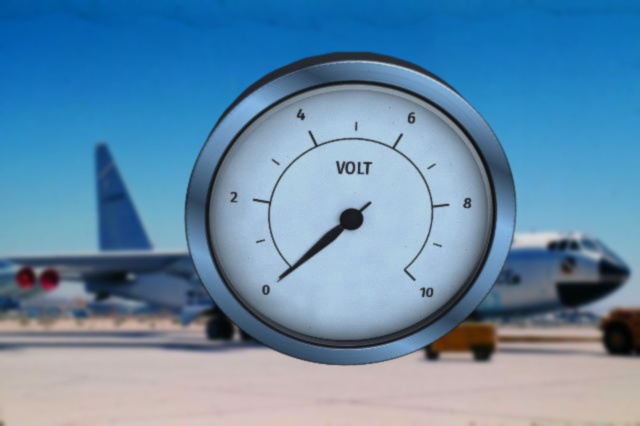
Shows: 0 V
